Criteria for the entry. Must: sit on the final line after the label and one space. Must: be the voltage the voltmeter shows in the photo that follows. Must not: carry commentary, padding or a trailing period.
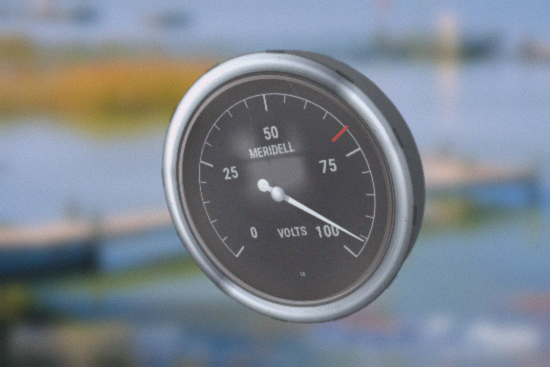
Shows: 95 V
